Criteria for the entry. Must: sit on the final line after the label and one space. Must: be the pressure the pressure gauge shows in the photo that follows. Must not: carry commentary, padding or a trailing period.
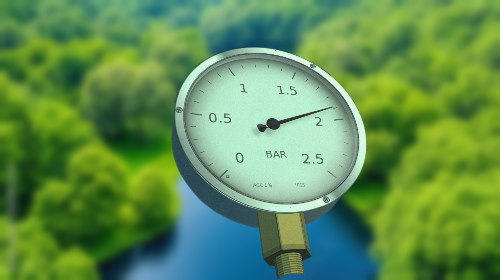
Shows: 1.9 bar
